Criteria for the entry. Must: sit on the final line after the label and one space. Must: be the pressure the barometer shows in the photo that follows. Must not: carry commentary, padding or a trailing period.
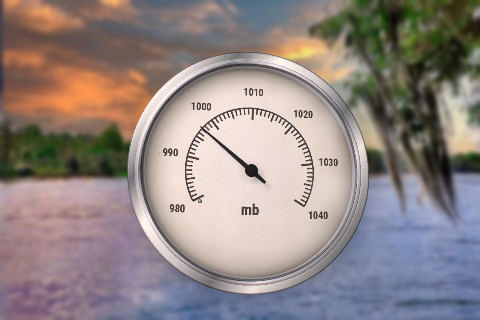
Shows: 997 mbar
